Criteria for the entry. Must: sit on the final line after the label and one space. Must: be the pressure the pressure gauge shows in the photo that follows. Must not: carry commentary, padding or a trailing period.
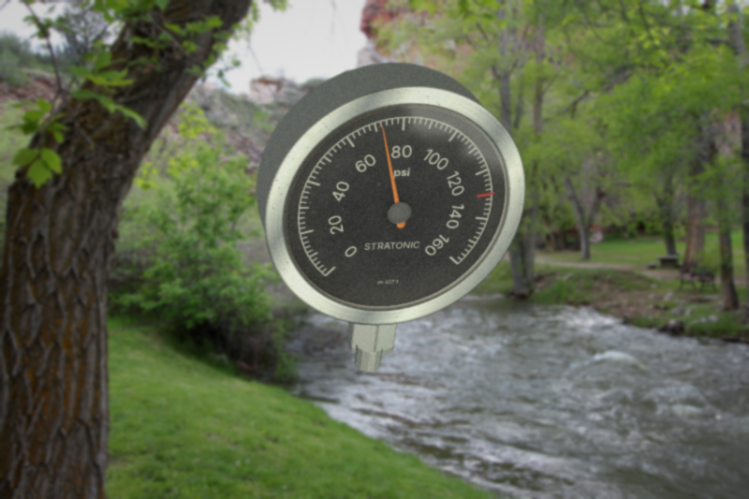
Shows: 72 psi
